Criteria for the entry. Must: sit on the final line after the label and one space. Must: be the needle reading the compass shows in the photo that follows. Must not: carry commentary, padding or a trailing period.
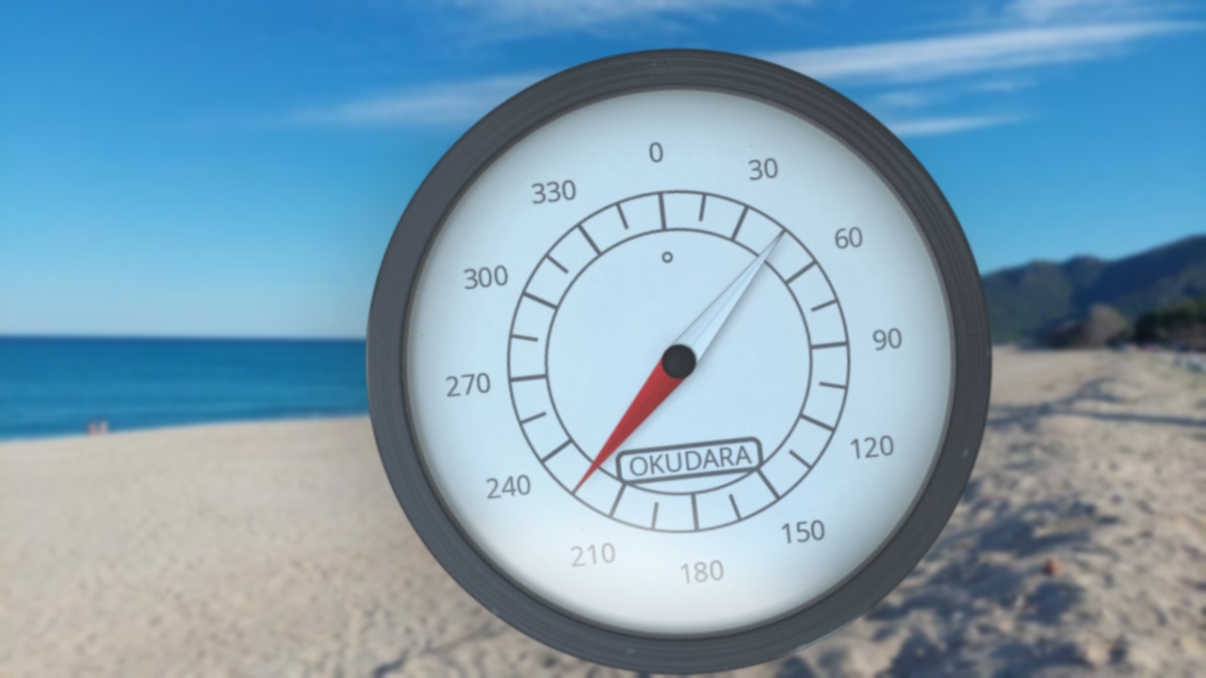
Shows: 225 °
